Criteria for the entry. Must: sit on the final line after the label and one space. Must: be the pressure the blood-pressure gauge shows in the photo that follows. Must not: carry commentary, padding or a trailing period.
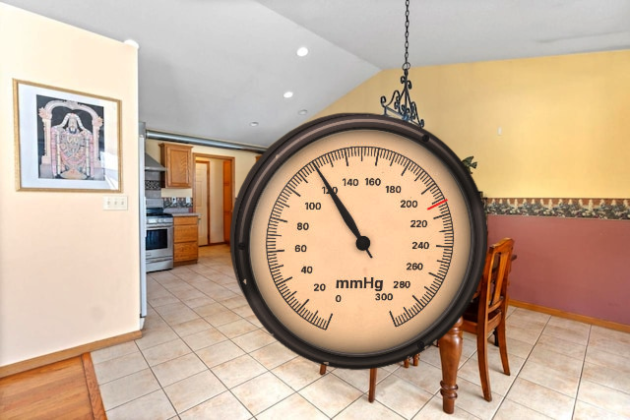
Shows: 120 mmHg
